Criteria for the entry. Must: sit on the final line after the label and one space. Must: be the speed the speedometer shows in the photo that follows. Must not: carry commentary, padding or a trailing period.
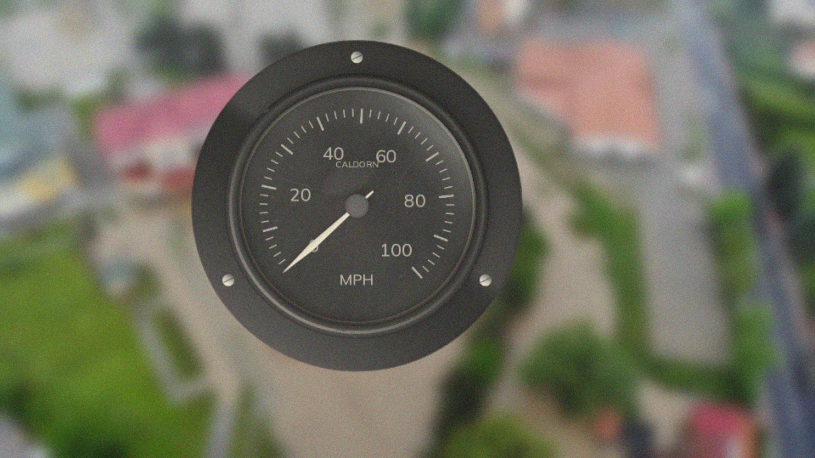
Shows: 0 mph
